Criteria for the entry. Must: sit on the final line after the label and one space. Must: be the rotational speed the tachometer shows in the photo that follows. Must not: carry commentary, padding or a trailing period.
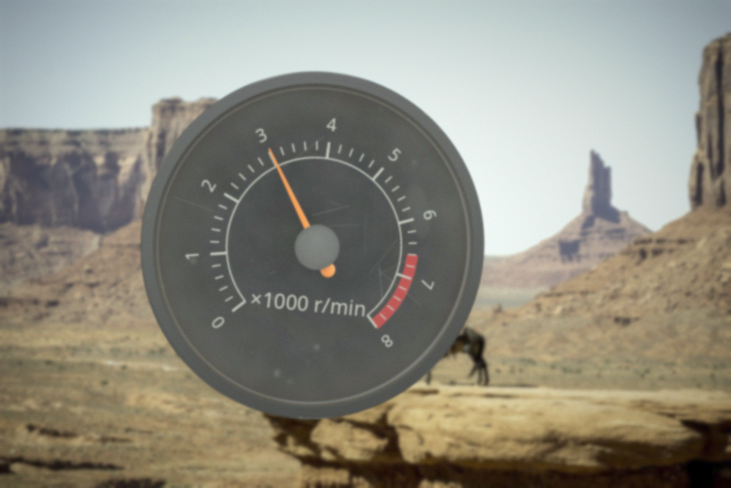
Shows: 3000 rpm
